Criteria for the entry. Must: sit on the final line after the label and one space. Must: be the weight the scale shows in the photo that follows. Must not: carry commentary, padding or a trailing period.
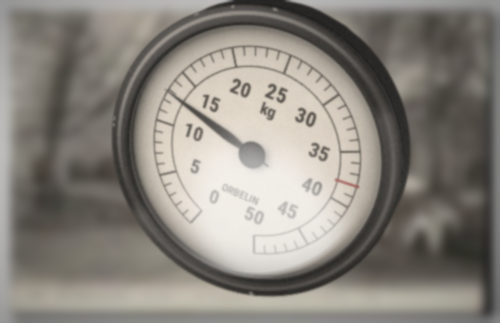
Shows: 13 kg
